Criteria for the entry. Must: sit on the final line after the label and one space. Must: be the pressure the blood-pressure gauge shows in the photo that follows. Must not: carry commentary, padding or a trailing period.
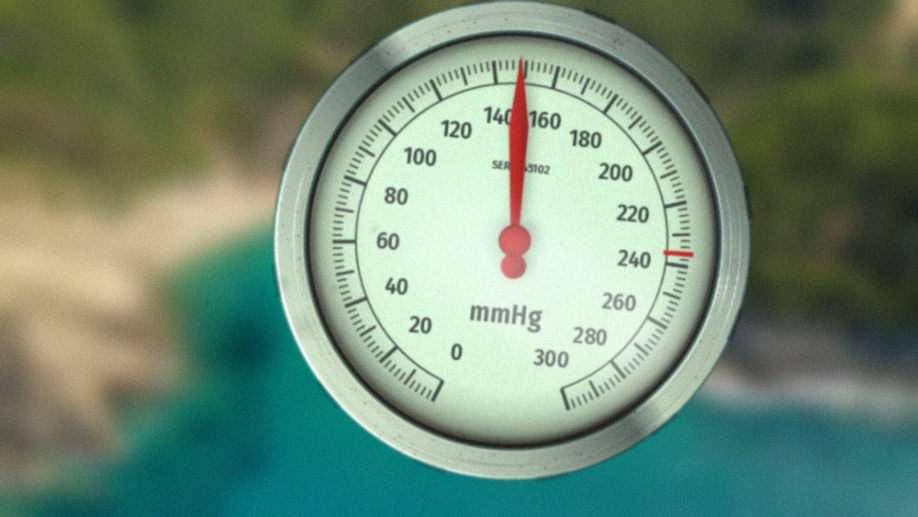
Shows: 148 mmHg
